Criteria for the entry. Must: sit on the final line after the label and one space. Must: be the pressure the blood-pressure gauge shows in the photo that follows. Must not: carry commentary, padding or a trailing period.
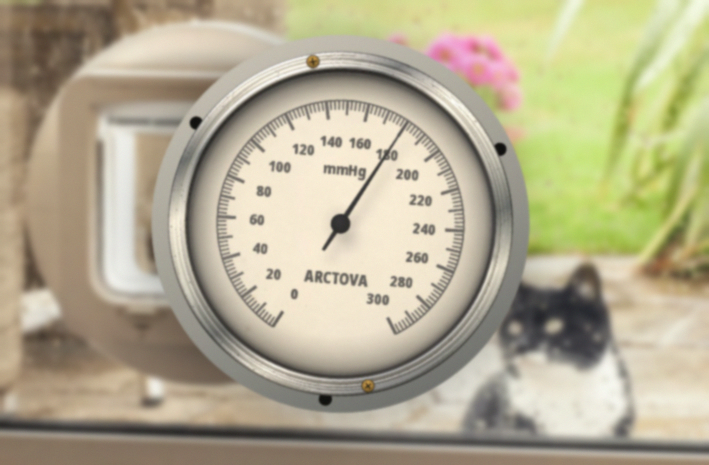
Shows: 180 mmHg
